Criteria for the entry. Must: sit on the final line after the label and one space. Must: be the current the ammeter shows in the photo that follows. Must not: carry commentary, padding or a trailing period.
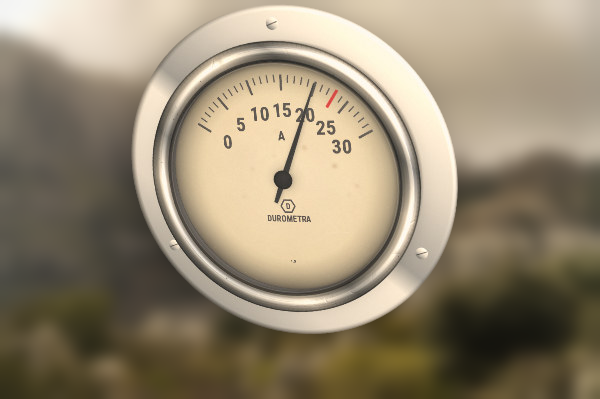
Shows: 20 A
